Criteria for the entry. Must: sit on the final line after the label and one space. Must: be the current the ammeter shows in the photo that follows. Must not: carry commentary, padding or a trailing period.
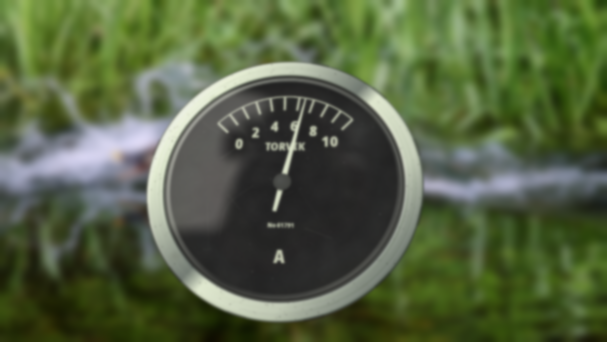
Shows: 6.5 A
